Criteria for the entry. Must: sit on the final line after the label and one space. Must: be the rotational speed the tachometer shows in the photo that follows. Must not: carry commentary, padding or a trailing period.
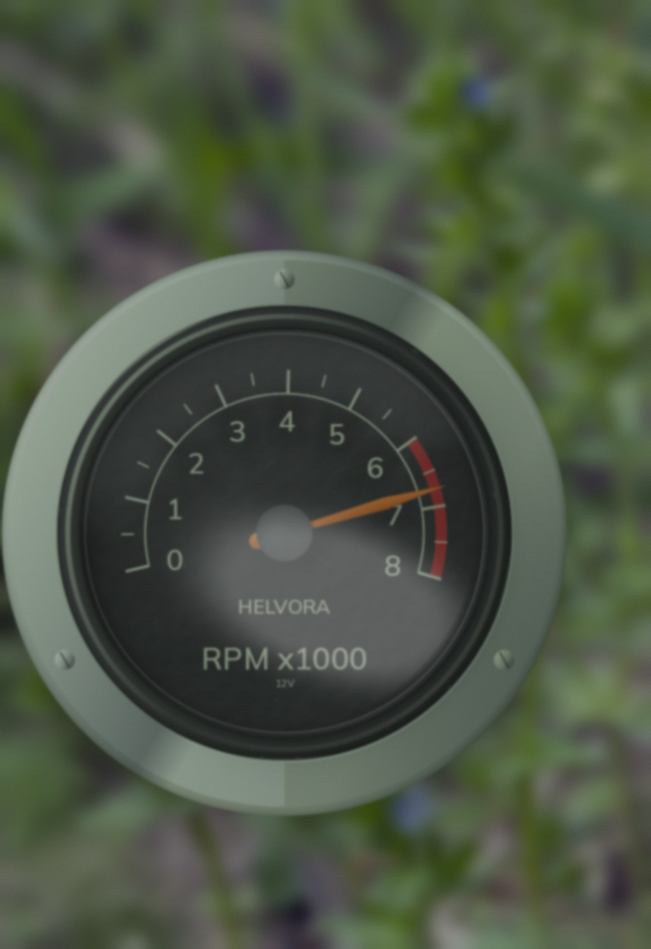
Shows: 6750 rpm
